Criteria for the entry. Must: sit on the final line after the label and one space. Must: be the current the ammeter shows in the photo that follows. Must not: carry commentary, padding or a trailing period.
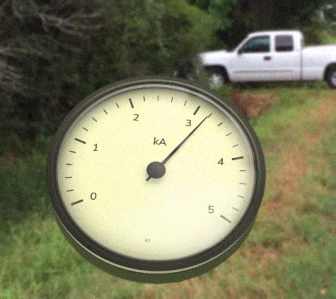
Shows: 3.2 kA
